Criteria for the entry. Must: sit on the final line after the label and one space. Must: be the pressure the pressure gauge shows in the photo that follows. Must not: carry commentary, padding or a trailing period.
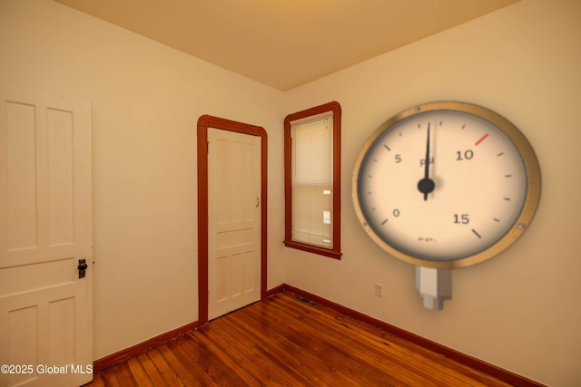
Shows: 7.5 psi
